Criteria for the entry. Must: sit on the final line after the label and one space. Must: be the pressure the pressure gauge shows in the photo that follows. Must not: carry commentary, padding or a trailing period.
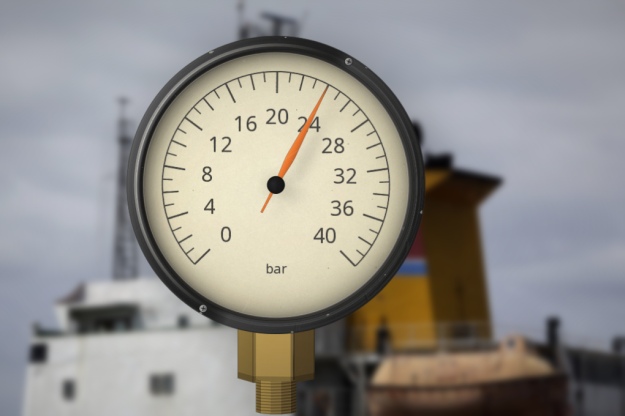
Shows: 24 bar
